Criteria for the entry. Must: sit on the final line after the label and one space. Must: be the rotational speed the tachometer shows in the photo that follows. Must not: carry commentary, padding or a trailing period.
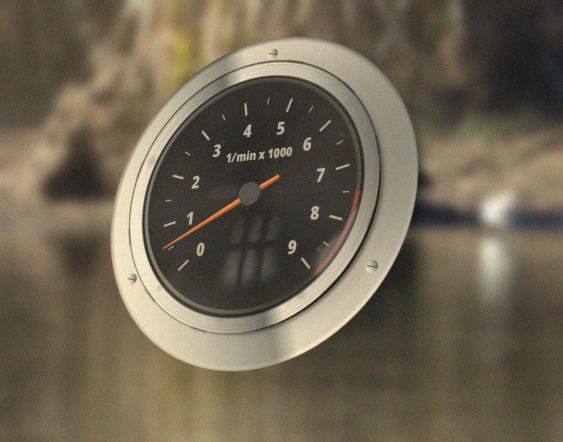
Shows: 500 rpm
